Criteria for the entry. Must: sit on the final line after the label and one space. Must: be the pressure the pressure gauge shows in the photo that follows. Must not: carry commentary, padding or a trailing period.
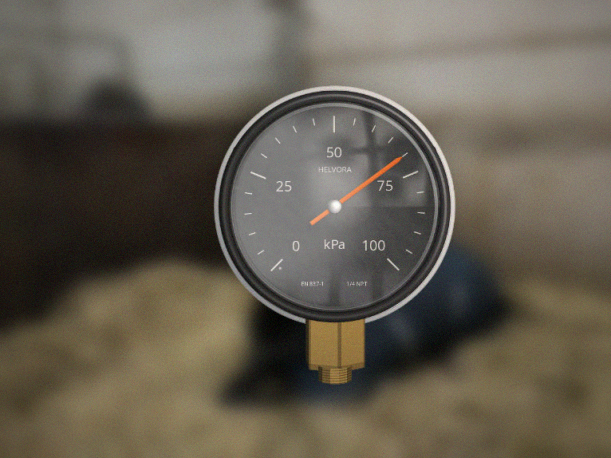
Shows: 70 kPa
